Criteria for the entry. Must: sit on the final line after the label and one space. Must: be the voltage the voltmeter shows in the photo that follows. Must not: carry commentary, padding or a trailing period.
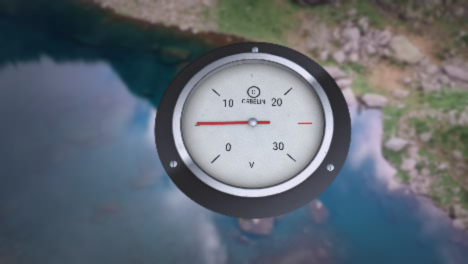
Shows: 5 V
